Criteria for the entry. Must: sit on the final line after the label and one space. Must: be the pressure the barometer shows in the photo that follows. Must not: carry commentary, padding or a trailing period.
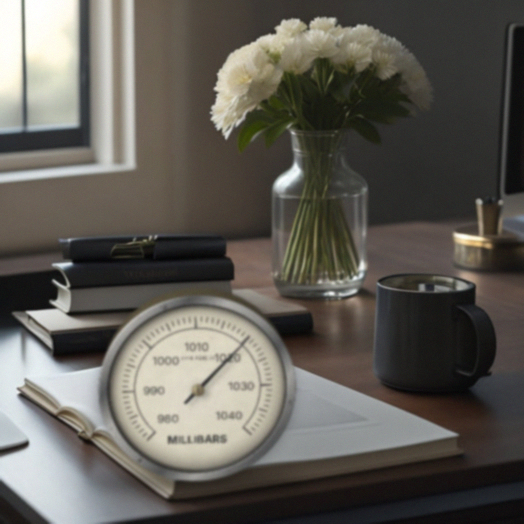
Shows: 1020 mbar
